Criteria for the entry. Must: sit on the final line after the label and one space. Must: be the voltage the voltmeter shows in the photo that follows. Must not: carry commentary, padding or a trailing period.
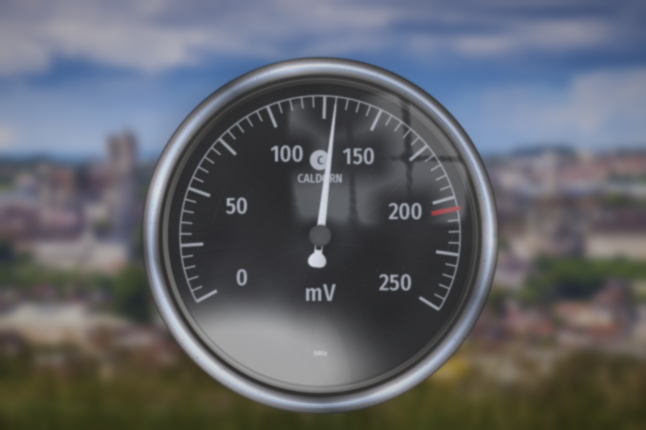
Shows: 130 mV
